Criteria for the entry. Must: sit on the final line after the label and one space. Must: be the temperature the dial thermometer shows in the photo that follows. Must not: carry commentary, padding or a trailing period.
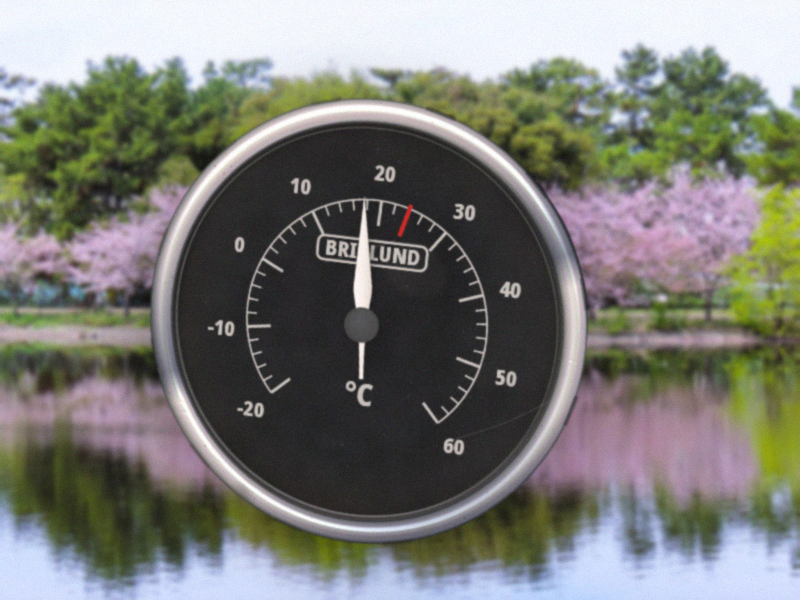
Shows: 18 °C
